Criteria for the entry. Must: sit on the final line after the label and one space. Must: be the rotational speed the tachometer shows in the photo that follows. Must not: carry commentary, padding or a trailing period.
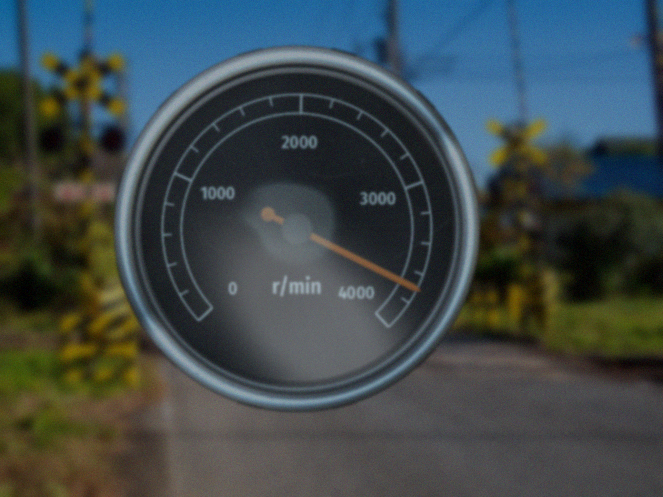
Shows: 3700 rpm
